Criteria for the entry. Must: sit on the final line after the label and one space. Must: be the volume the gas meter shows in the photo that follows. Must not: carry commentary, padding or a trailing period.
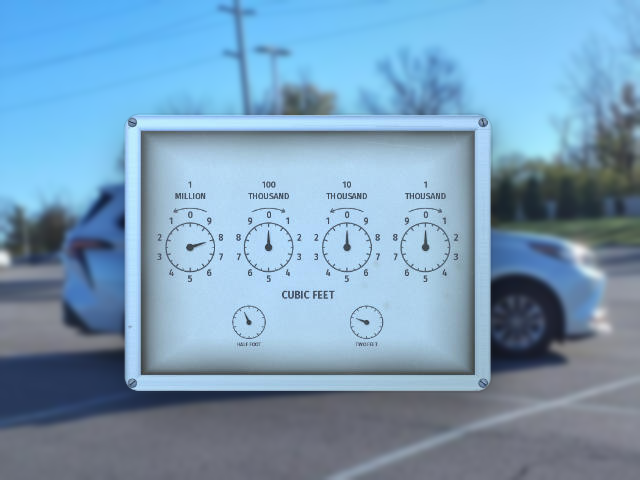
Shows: 800000 ft³
